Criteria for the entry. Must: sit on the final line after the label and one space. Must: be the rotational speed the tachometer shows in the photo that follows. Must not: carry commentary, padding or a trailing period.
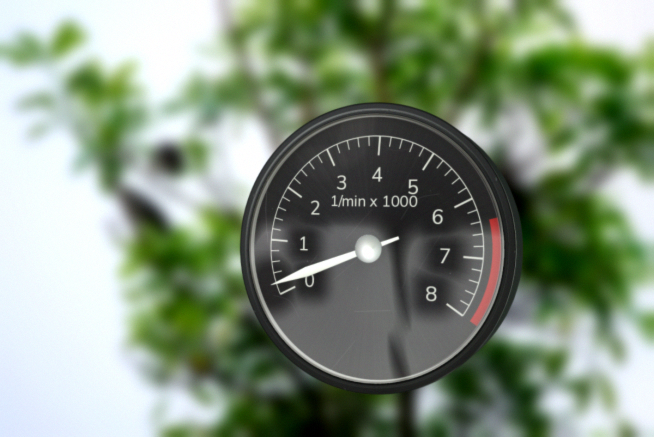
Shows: 200 rpm
